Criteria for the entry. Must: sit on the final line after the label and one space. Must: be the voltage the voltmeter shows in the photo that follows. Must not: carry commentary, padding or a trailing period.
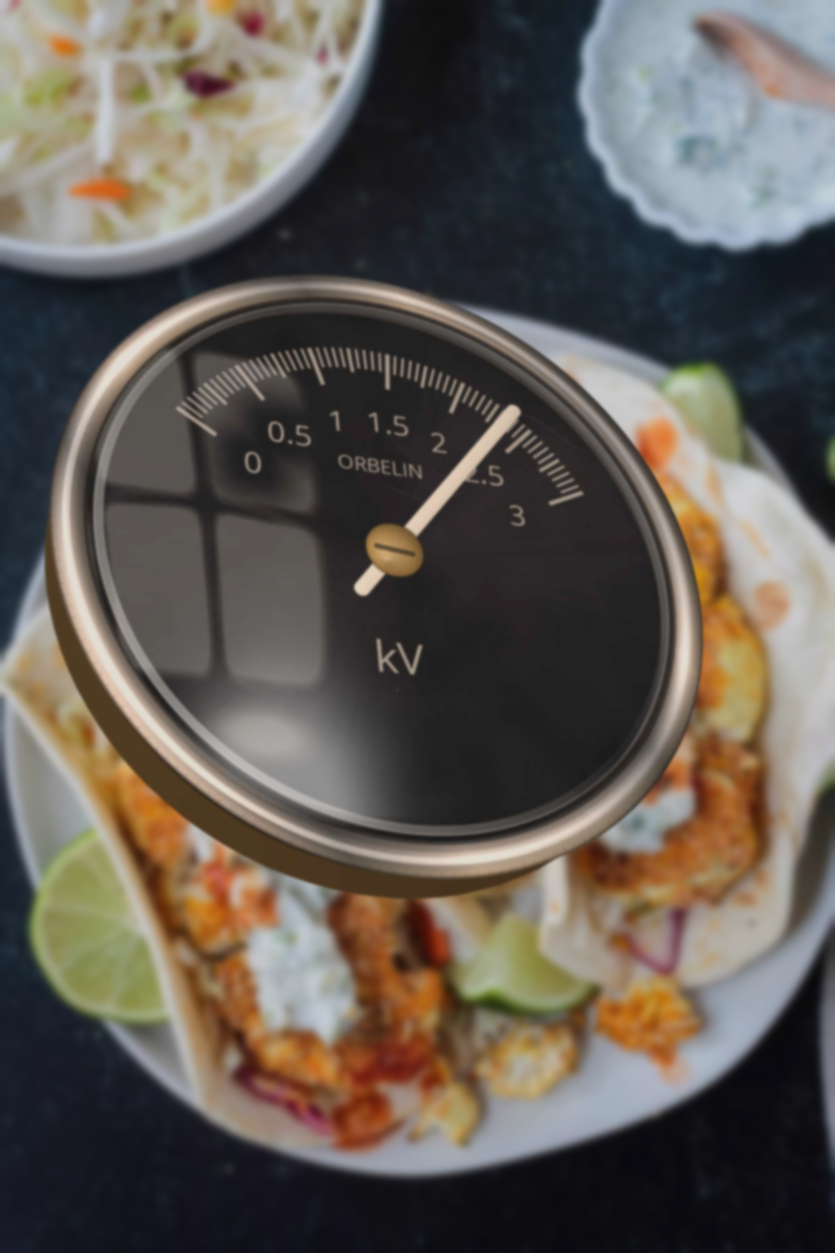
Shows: 2.35 kV
